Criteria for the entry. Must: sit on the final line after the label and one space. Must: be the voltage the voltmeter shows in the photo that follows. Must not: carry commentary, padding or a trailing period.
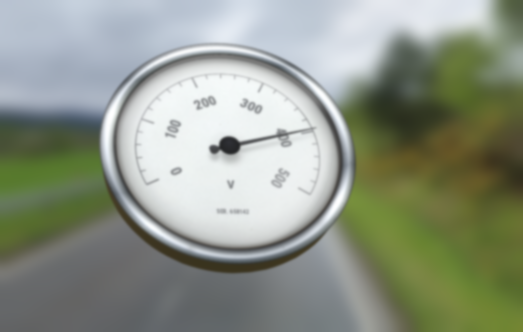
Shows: 400 V
